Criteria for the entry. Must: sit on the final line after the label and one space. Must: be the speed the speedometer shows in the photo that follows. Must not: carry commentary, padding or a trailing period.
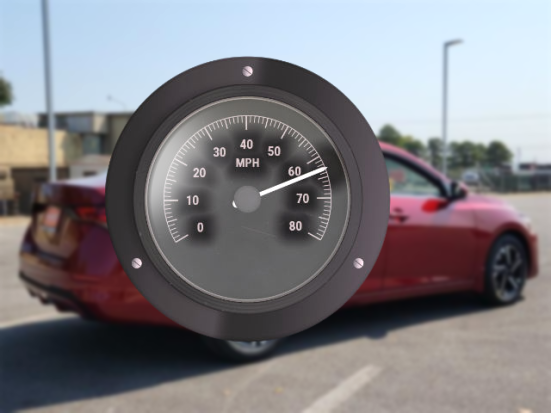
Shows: 63 mph
